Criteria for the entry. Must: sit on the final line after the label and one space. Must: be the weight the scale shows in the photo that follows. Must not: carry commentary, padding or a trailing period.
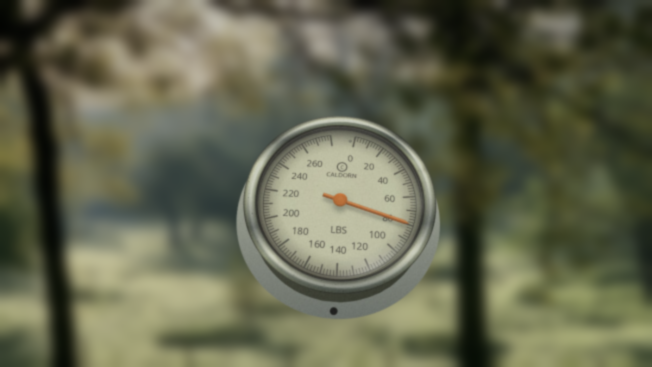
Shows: 80 lb
